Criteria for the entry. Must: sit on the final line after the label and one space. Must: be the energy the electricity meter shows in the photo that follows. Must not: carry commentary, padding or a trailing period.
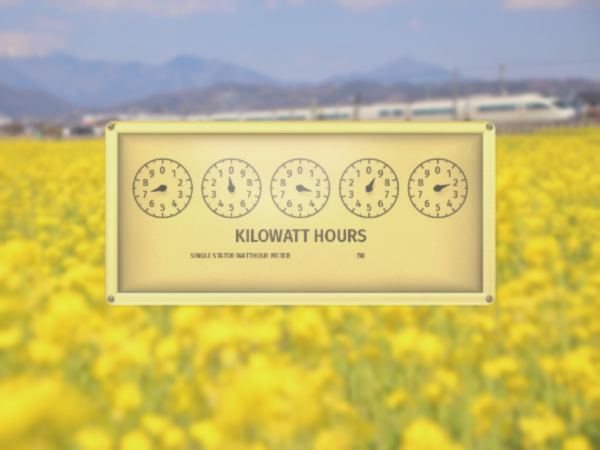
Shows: 70292 kWh
